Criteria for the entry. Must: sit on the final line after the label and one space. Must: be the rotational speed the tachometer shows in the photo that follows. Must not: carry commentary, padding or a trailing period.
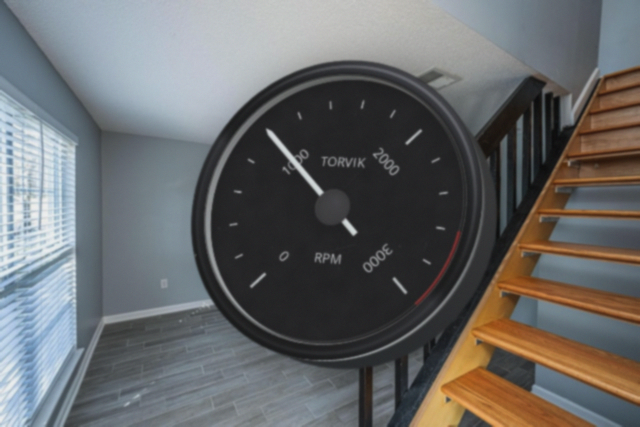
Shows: 1000 rpm
